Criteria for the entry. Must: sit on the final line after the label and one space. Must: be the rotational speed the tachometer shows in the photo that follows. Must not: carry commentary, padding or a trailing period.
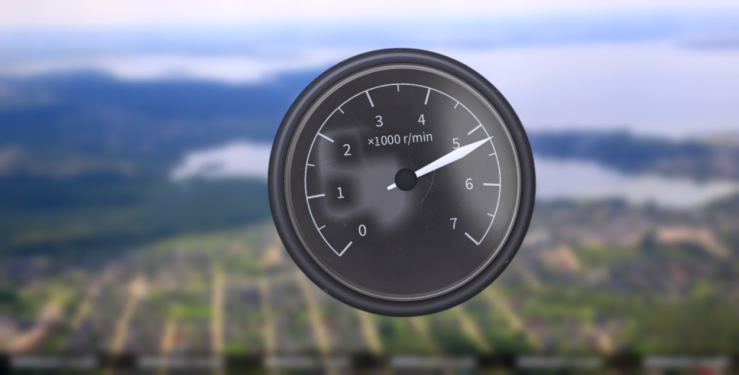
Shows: 5250 rpm
